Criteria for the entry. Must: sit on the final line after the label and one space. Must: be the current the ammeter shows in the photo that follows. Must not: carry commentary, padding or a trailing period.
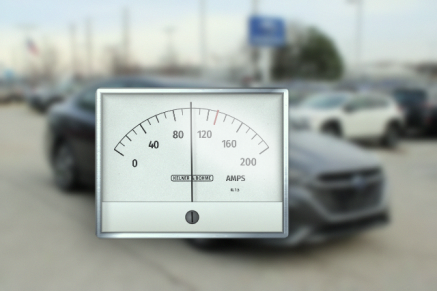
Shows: 100 A
